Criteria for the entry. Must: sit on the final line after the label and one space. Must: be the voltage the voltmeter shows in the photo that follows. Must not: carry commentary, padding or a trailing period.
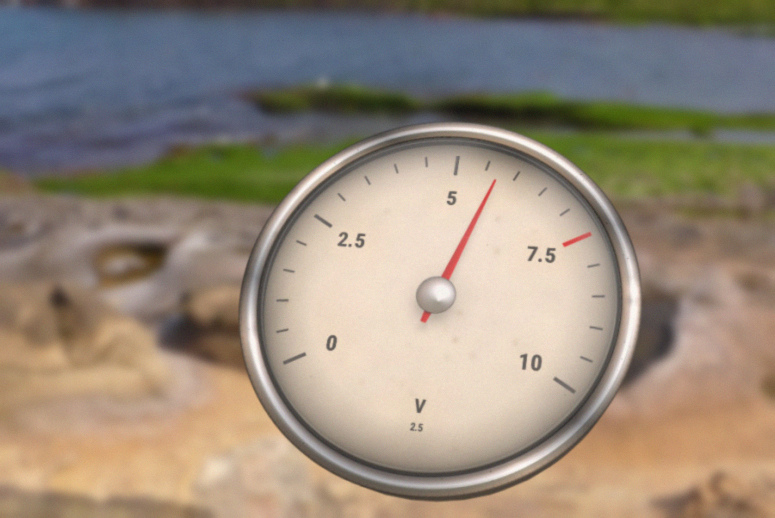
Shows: 5.75 V
